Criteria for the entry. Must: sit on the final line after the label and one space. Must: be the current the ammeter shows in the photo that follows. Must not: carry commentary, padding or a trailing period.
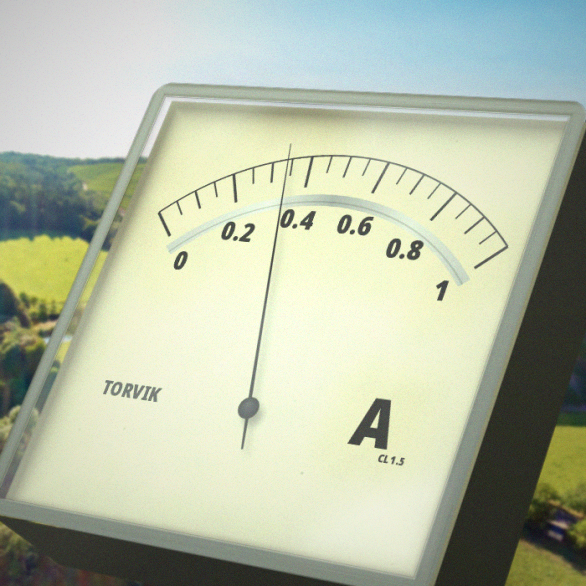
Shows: 0.35 A
